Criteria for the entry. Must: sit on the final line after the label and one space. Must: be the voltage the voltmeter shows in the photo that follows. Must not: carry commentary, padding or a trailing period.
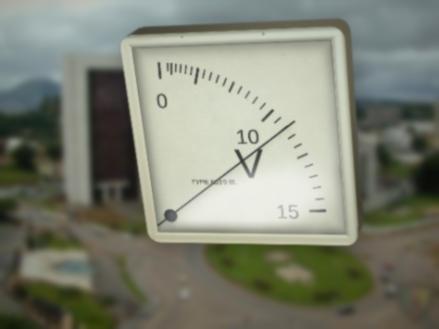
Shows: 11 V
